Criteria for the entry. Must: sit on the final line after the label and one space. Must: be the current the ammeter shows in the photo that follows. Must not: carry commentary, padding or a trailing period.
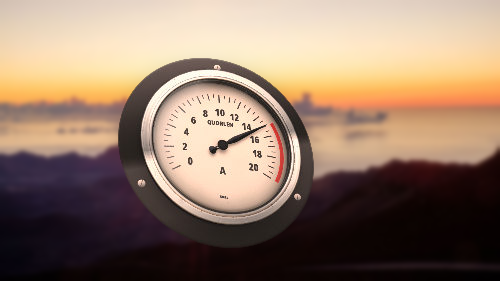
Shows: 15 A
